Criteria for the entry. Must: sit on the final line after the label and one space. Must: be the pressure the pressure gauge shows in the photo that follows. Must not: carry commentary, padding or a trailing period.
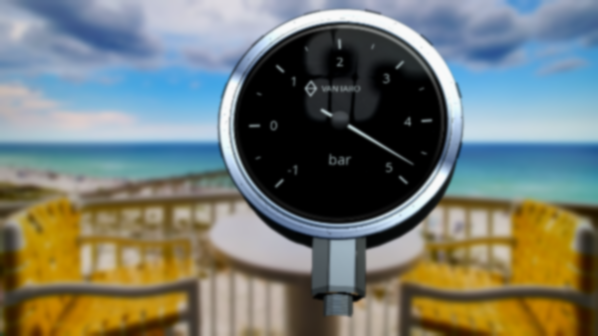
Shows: 4.75 bar
